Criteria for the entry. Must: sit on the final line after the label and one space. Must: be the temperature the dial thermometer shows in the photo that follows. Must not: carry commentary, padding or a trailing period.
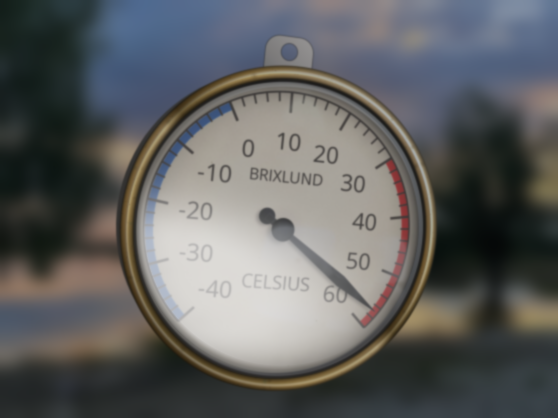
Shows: 57 °C
